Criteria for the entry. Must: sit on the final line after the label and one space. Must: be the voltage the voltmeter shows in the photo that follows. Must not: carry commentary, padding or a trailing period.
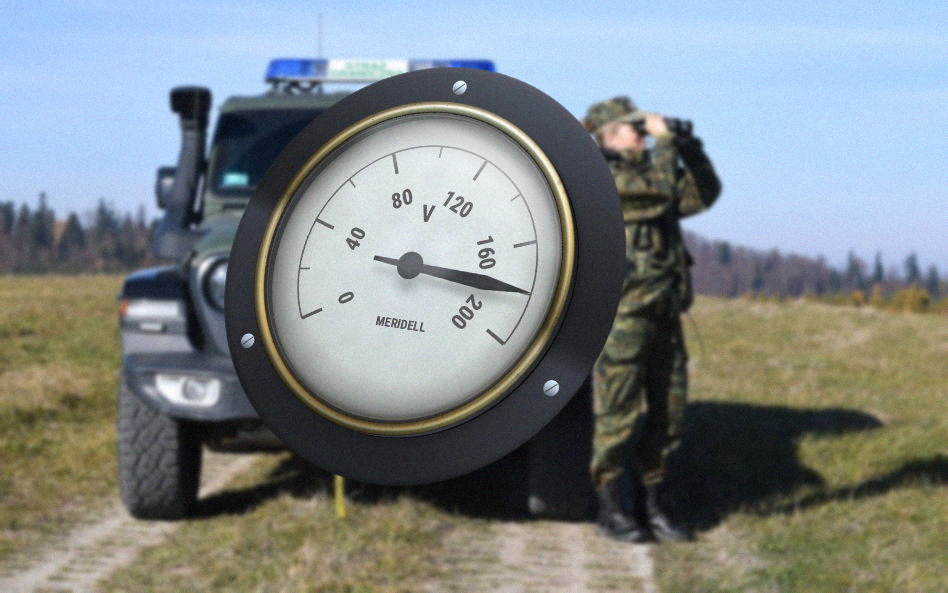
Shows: 180 V
